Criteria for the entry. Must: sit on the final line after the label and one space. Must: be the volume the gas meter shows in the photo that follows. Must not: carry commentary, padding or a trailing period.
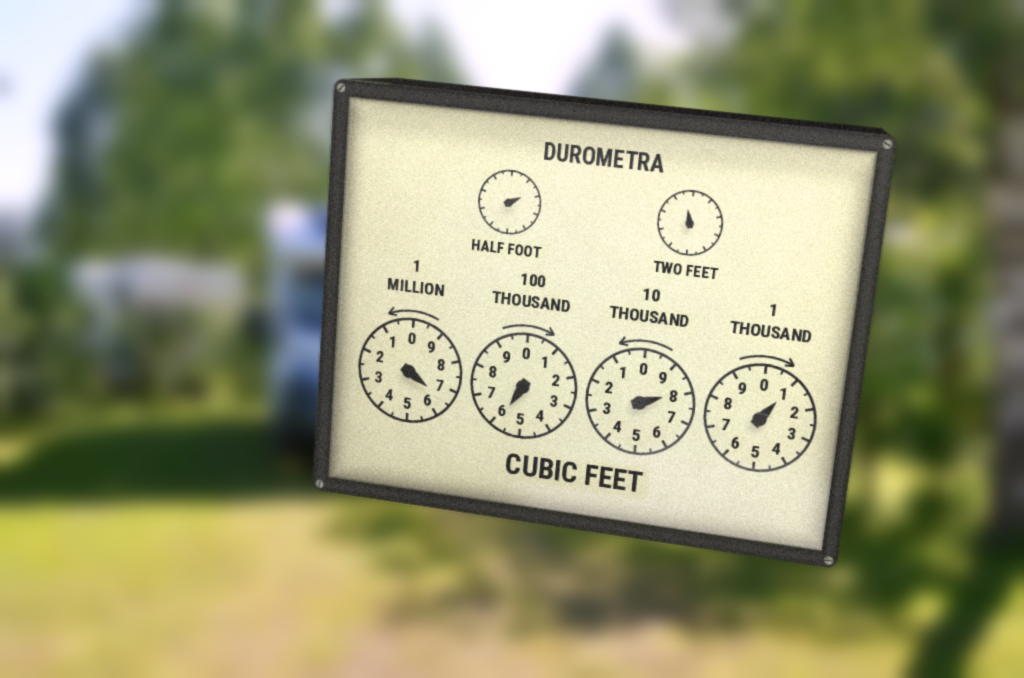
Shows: 658100 ft³
